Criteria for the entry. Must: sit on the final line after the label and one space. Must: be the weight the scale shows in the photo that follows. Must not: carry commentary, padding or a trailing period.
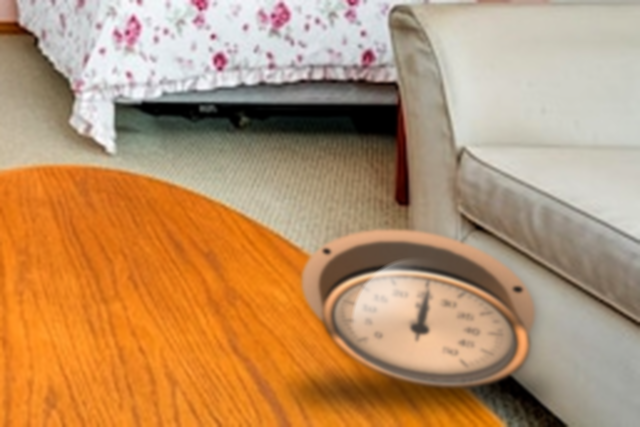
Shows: 25 kg
